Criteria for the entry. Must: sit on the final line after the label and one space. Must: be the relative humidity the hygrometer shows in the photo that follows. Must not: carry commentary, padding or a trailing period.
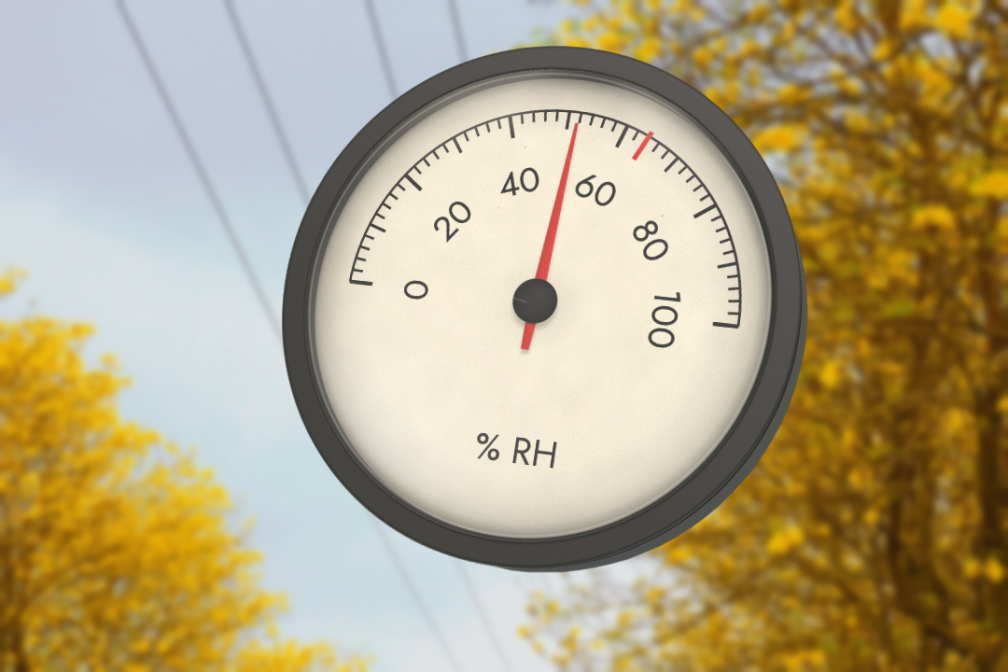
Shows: 52 %
